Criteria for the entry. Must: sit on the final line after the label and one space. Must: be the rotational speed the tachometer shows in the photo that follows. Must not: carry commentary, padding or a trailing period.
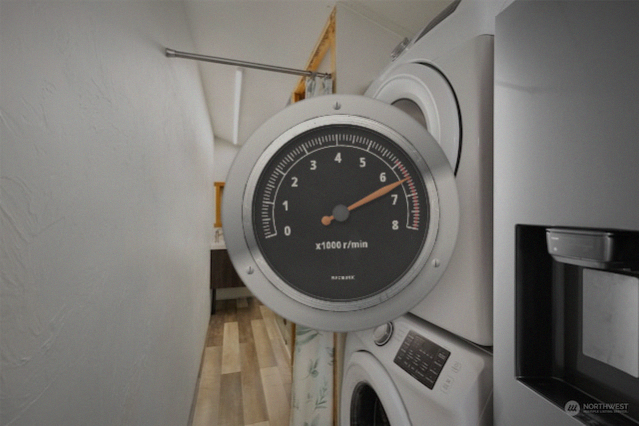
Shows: 6500 rpm
